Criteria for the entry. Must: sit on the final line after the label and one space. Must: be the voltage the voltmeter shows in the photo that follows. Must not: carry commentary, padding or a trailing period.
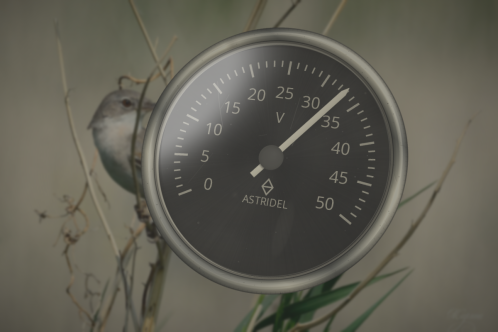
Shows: 33 V
